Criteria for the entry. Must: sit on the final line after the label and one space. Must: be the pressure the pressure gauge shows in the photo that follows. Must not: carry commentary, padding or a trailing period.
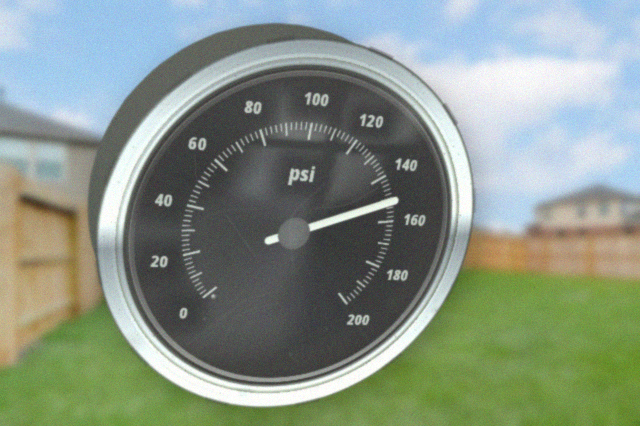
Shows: 150 psi
